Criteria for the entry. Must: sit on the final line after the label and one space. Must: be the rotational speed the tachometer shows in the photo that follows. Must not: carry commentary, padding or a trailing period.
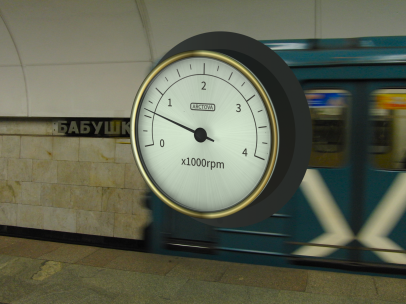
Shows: 625 rpm
